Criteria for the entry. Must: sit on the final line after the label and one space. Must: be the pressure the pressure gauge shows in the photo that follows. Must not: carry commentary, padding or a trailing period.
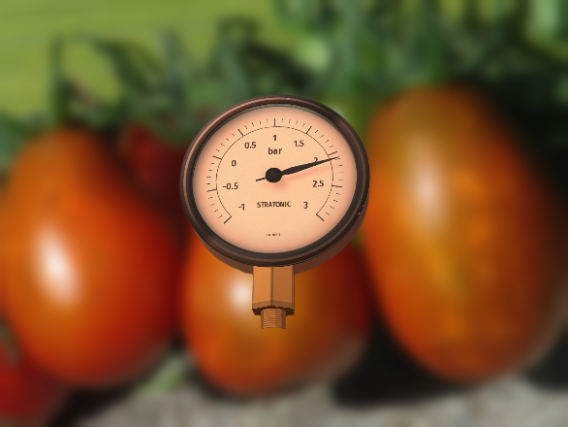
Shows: 2.1 bar
